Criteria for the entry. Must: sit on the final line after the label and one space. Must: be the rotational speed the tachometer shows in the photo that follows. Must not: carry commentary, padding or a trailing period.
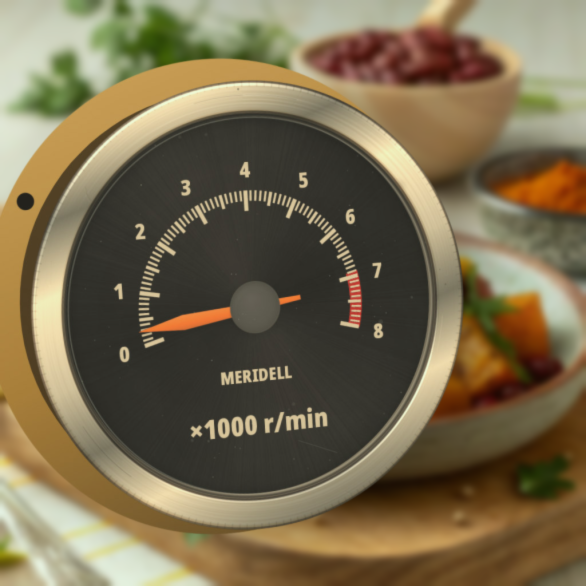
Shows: 300 rpm
